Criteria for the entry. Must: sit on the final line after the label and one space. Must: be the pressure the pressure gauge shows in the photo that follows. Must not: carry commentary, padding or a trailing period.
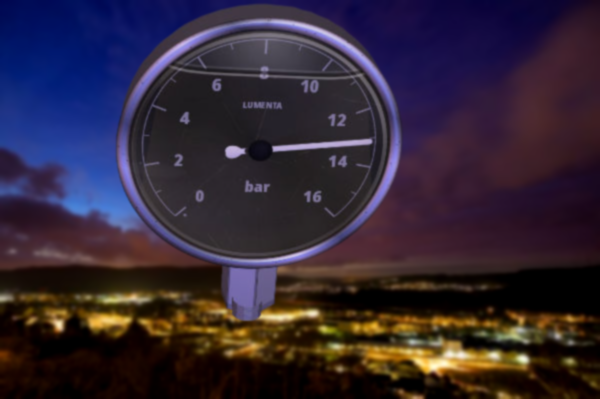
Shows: 13 bar
